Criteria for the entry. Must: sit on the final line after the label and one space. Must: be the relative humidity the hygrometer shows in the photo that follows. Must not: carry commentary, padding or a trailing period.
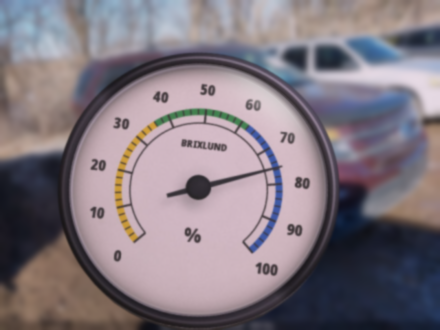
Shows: 76 %
